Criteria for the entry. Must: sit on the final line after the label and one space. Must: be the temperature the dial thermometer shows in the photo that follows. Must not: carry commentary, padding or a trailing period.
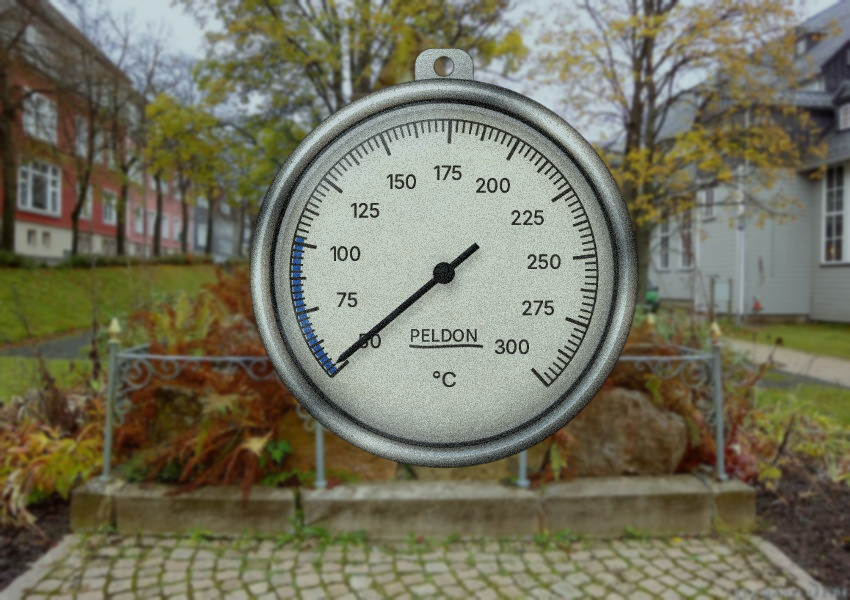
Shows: 52.5 °C
